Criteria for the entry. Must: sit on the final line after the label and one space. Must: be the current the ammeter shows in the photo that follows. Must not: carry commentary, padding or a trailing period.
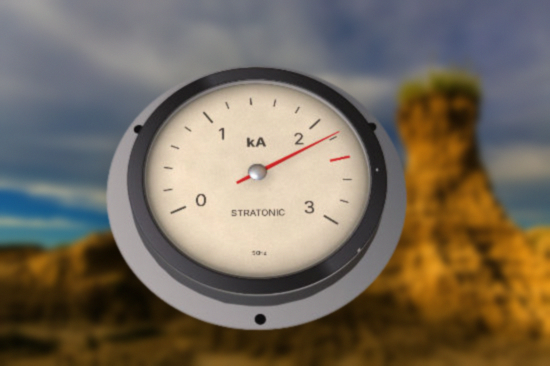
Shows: 2.2 kA
